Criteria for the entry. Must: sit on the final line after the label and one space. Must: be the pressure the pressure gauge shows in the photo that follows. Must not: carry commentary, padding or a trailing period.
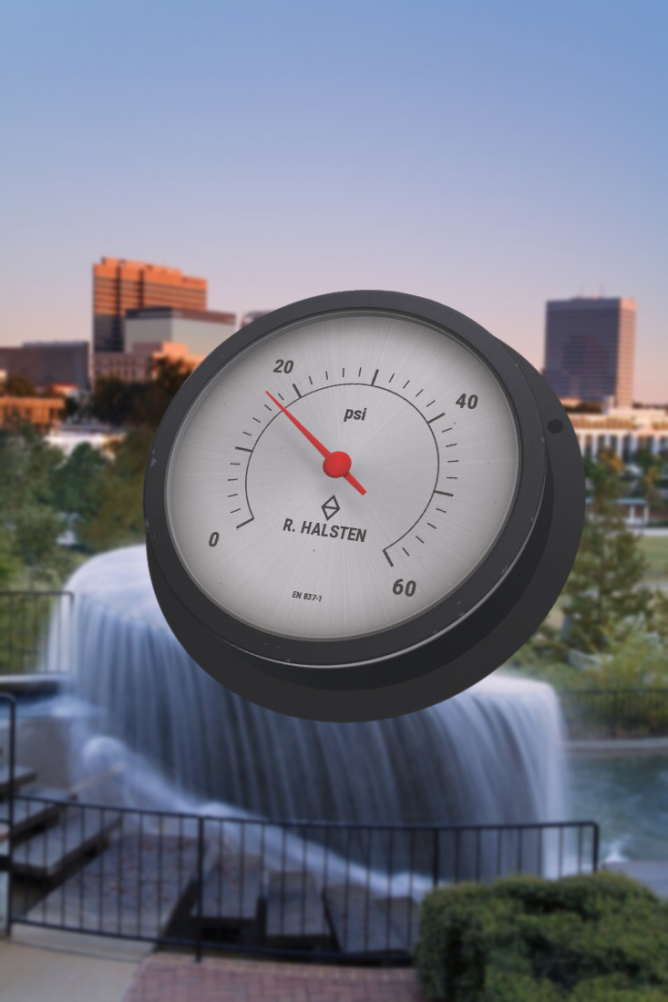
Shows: 17 psi
